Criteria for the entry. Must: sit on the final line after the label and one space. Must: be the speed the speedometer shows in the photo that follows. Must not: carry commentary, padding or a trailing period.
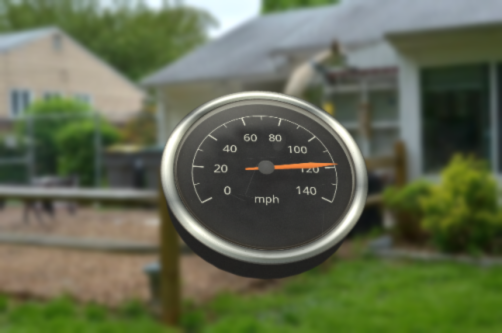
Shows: 120 mph
